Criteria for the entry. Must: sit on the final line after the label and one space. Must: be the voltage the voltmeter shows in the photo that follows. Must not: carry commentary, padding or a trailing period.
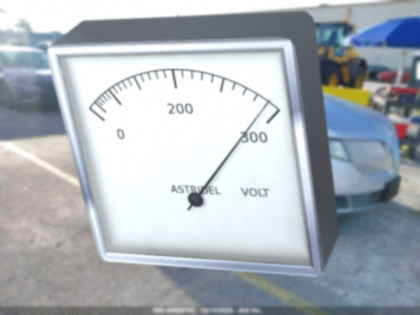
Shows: 290 V
